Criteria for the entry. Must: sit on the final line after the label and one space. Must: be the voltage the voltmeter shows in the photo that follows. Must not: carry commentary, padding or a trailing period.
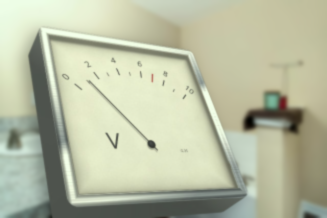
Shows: 1 V
